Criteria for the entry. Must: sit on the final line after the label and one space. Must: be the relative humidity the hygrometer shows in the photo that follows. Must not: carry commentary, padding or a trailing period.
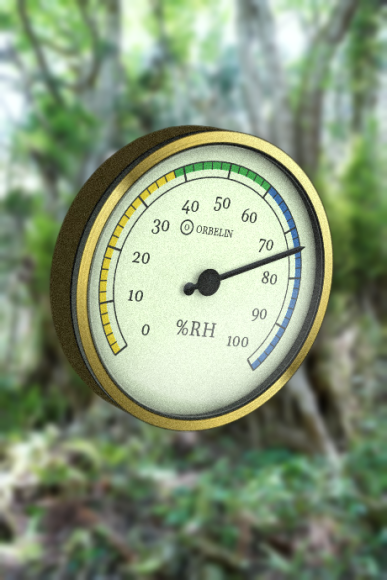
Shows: 74 %
